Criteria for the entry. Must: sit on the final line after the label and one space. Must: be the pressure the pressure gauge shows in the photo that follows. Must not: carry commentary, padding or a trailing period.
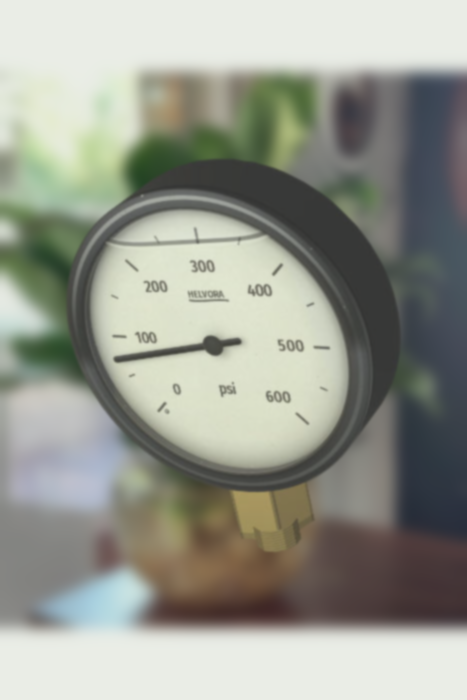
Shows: 75 psi
